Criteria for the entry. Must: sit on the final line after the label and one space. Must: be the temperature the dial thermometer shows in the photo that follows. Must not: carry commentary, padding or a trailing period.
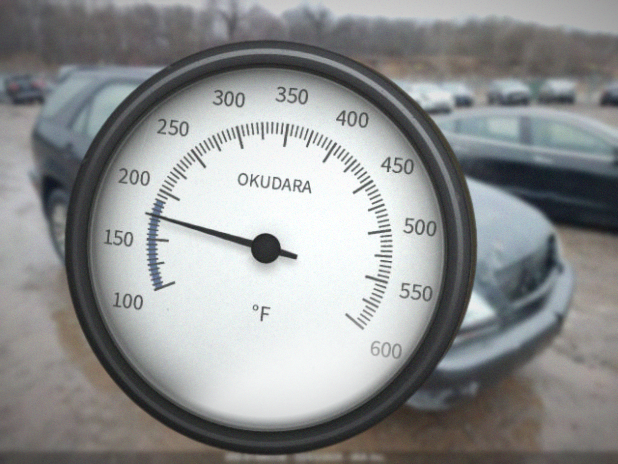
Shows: 175 °F
